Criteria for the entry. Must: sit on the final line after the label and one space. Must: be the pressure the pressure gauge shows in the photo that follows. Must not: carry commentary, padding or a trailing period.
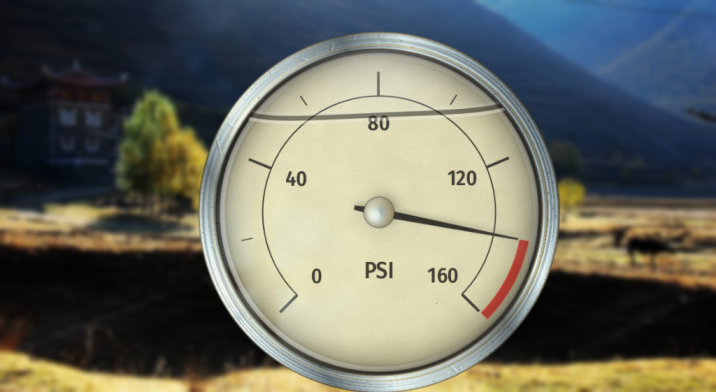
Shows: 140 psi
